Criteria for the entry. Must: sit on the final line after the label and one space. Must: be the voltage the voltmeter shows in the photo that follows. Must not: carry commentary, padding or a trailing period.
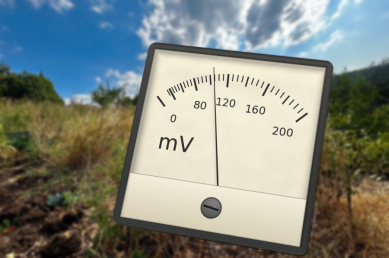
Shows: 105 mV
